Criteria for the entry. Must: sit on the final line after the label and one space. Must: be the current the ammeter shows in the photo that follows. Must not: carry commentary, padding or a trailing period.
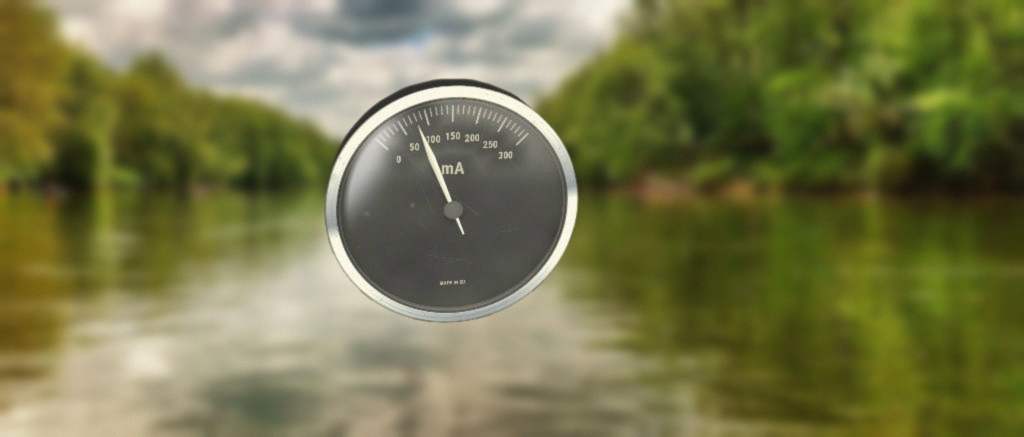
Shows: 80 mA
